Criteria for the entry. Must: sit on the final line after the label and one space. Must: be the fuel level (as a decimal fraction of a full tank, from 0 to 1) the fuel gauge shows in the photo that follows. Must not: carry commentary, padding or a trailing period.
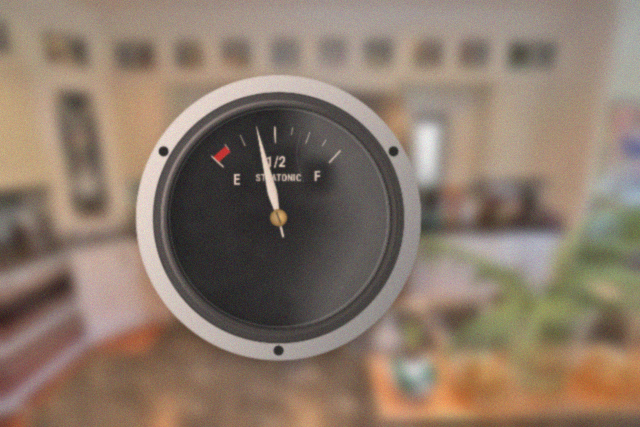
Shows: 0.375
